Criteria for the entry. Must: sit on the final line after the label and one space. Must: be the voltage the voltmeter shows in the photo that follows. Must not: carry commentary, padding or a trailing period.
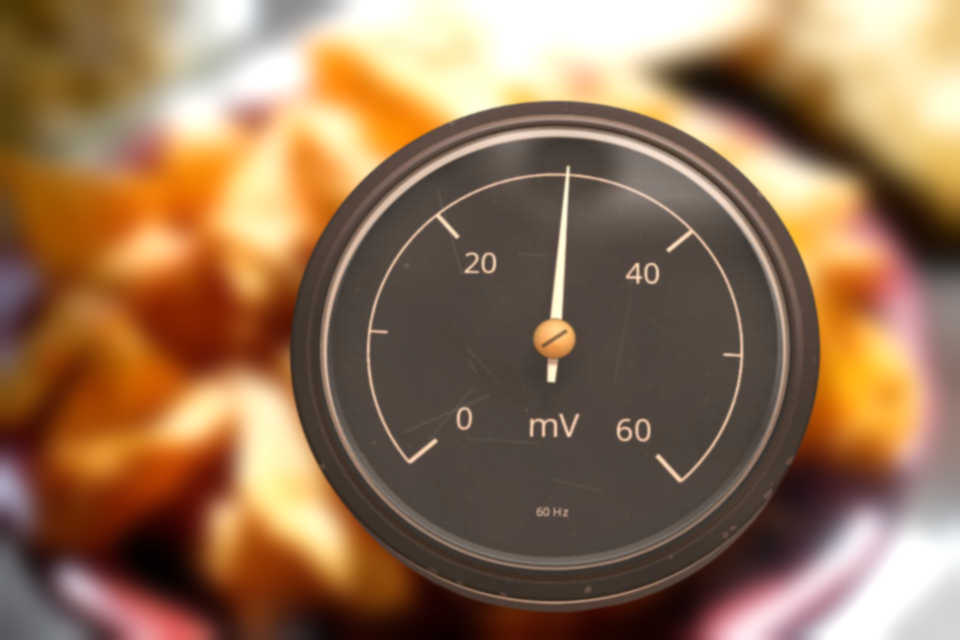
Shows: 30 mV
